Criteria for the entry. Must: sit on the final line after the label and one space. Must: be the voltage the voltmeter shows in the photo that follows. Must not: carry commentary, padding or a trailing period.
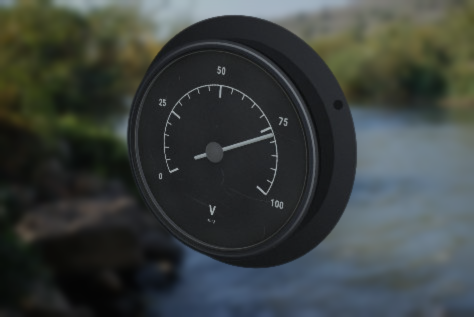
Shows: 77.5 V
